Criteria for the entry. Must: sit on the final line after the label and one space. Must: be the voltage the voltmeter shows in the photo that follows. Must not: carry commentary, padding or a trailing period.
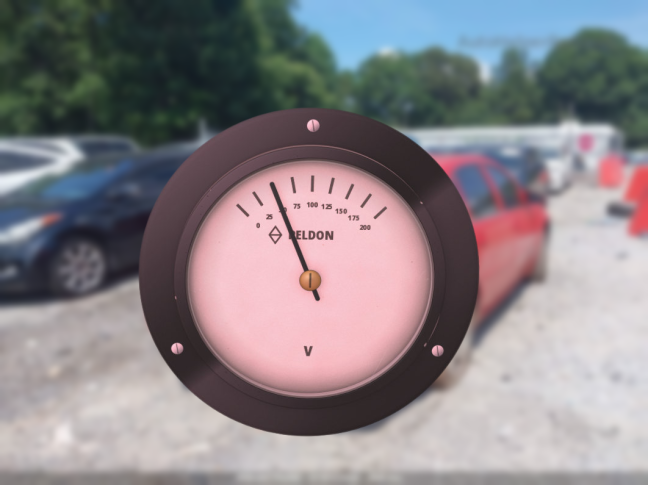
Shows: 50 V
